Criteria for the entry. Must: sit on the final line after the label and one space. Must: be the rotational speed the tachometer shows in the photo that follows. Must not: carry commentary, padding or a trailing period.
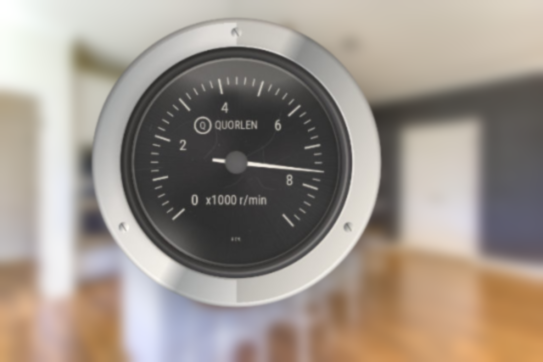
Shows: 7600 rpm
